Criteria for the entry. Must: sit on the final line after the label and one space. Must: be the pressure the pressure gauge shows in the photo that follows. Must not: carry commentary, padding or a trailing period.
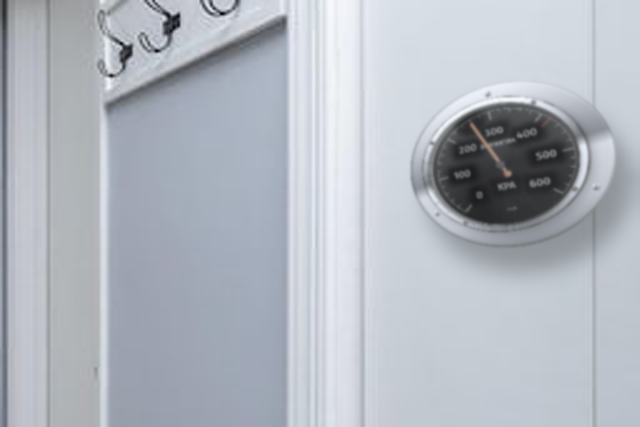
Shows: 260 kPa
